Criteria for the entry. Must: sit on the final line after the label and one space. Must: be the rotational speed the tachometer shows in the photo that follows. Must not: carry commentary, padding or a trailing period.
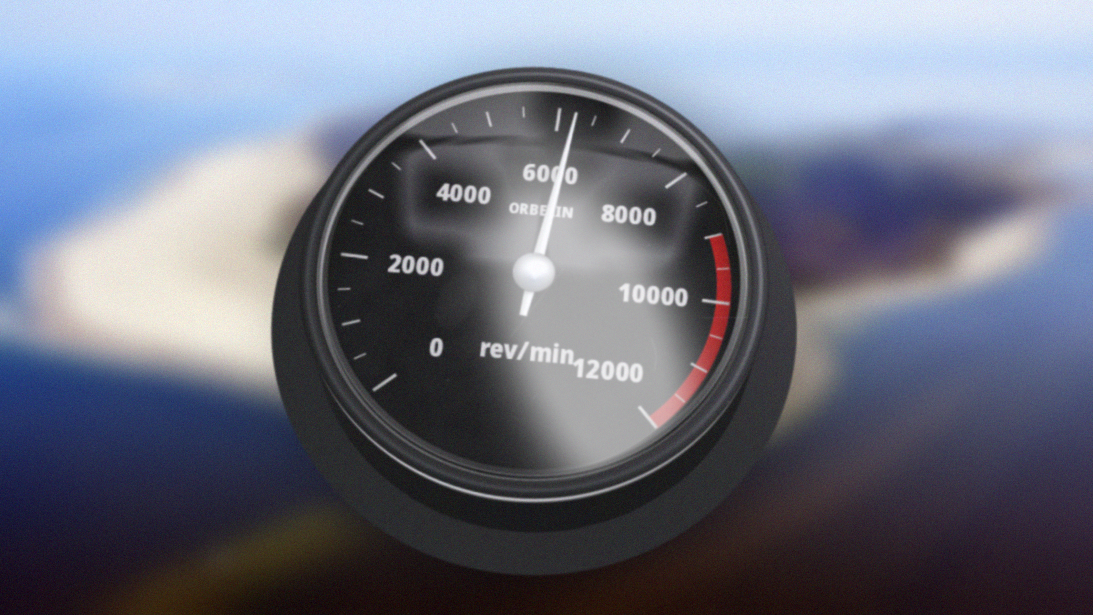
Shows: 6250 rpm
